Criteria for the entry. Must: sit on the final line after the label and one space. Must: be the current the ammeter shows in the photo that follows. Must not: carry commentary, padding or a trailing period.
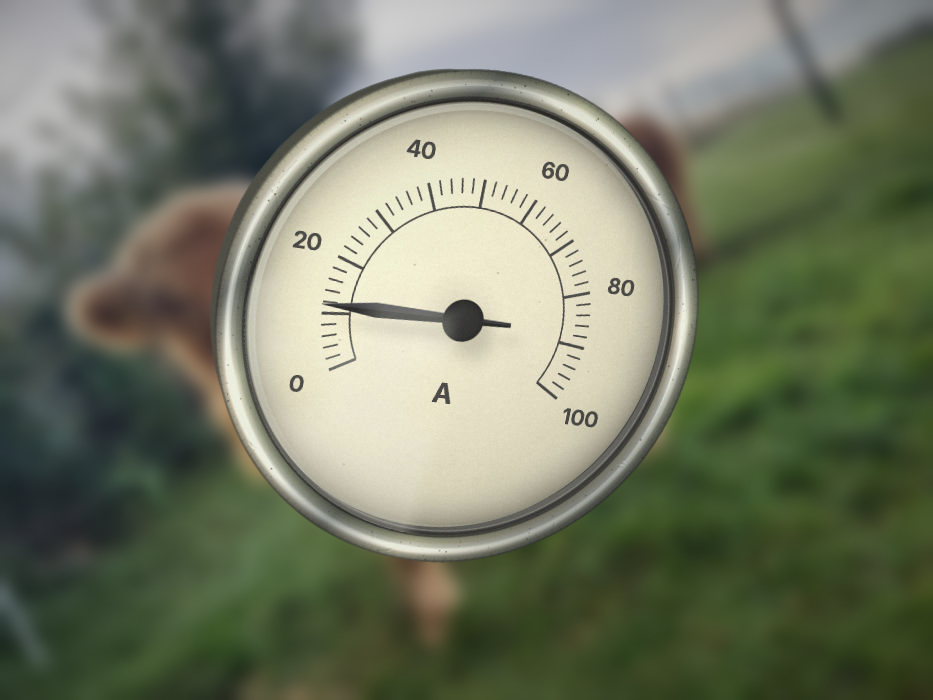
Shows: 12 A
